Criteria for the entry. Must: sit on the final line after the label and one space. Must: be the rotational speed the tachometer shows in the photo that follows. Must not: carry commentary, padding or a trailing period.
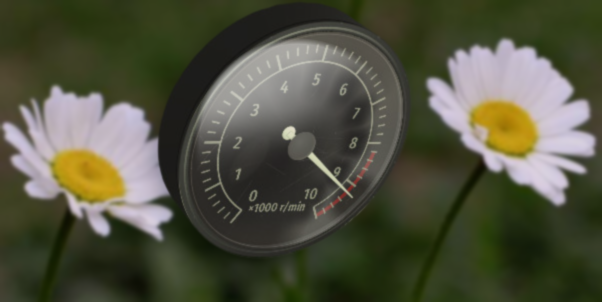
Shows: 9200 rpm
